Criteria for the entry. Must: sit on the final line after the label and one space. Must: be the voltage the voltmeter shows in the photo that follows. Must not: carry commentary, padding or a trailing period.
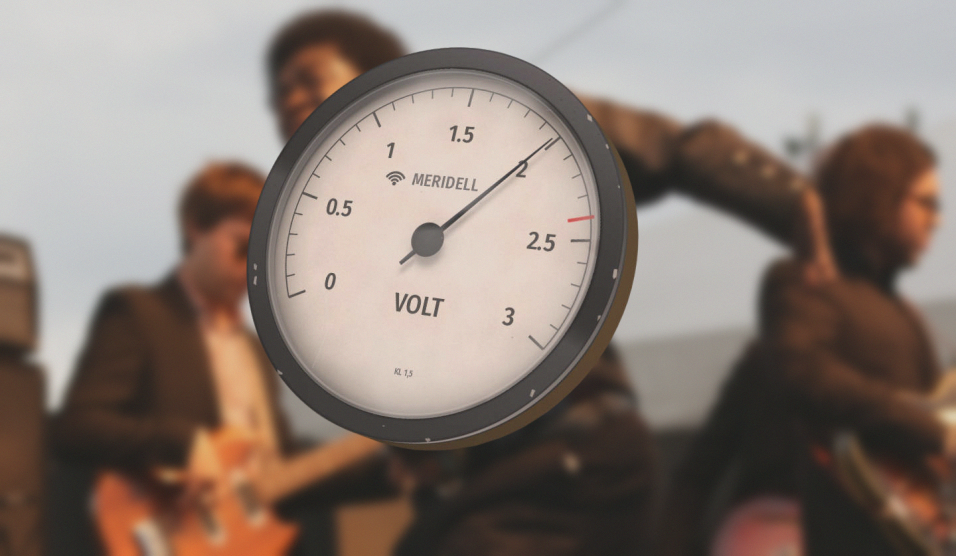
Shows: 2 V
